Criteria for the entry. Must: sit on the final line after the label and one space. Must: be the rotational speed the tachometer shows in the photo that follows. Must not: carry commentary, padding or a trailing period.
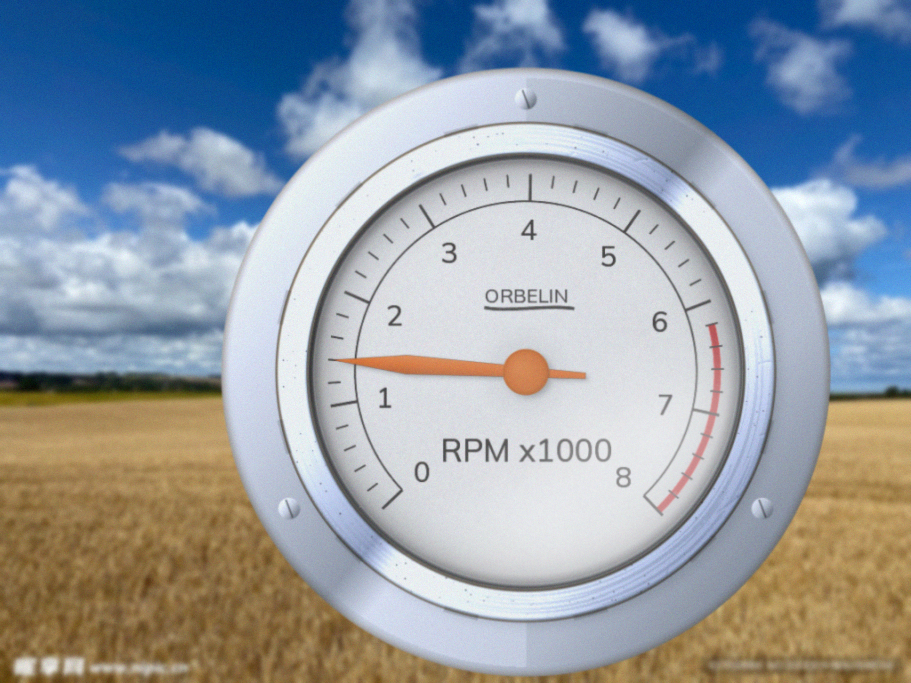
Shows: 1400 rpm
